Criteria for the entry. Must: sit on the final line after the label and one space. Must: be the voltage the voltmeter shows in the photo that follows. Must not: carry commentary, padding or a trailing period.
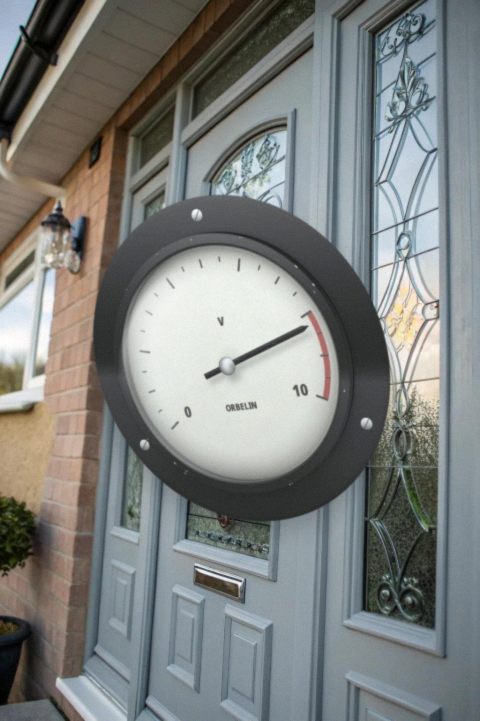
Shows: 8.25 V
